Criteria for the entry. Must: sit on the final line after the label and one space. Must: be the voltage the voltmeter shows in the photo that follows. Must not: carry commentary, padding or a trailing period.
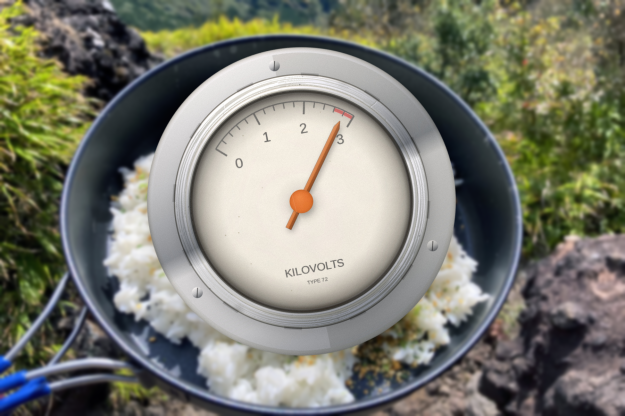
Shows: 2.8 kV
